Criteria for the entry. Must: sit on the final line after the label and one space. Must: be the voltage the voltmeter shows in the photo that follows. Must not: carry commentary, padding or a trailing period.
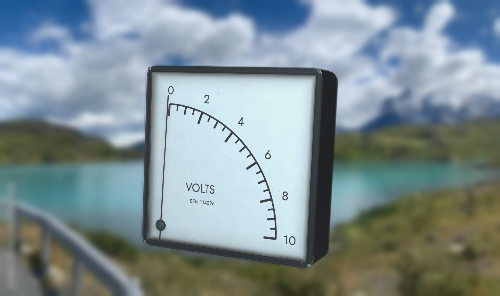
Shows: 0 V
